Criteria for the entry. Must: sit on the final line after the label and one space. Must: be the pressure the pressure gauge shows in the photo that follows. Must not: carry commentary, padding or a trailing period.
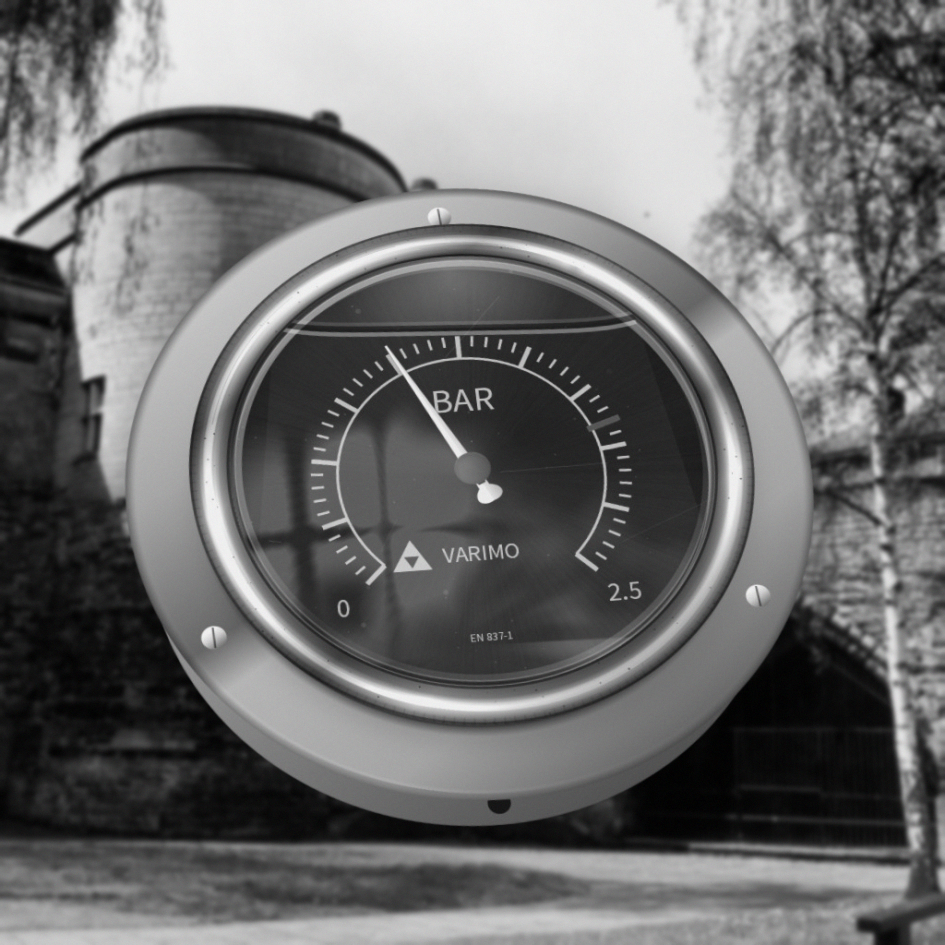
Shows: 1 bar
